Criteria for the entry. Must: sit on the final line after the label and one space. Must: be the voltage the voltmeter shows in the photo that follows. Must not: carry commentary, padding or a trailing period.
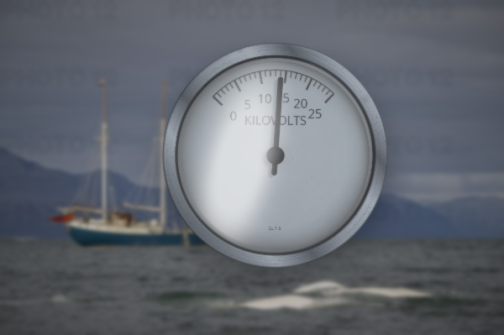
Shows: 14 kV
